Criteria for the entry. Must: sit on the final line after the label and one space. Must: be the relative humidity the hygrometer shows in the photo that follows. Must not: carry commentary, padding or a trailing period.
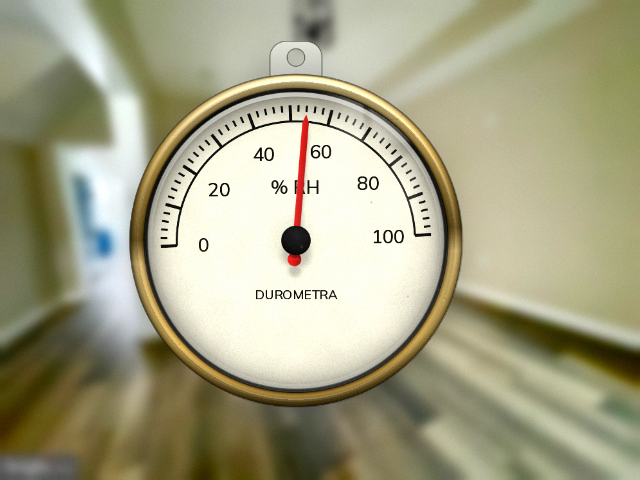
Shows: 54 %
